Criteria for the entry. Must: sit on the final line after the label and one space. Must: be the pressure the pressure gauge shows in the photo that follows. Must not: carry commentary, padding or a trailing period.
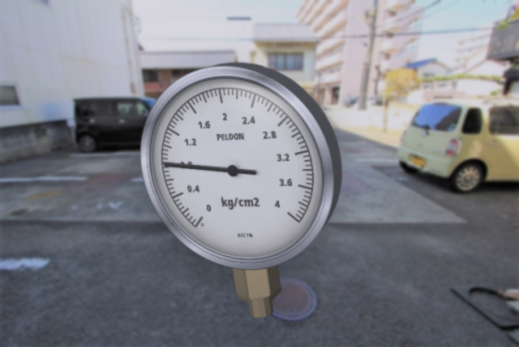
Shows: 0.8 kg/cm²
